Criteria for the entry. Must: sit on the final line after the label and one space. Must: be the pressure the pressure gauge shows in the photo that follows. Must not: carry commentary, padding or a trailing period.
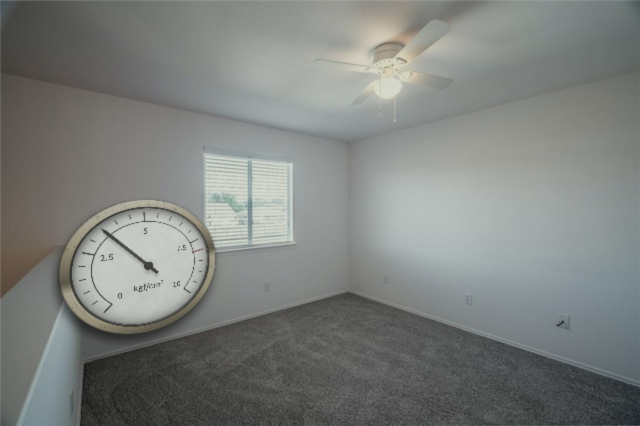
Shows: 3.5 kg/cm²
